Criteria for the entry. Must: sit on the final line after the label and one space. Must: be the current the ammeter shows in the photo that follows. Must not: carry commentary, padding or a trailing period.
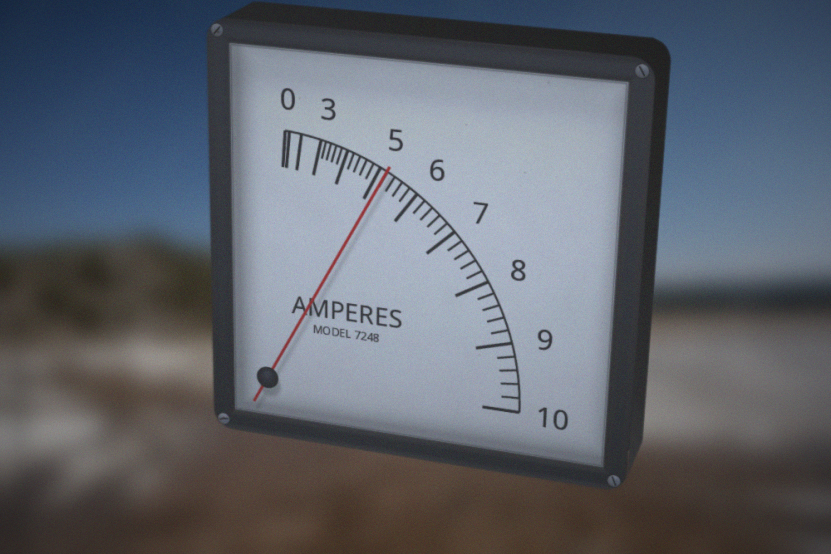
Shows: 5.2 A
